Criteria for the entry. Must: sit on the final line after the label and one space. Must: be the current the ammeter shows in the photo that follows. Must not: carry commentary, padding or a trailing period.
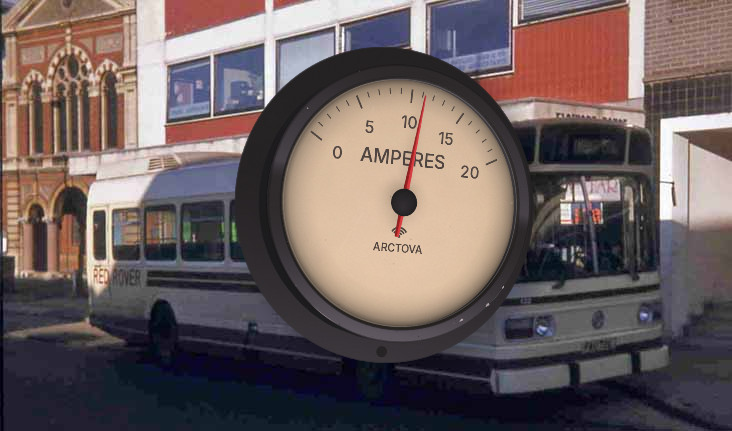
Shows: 11 A
